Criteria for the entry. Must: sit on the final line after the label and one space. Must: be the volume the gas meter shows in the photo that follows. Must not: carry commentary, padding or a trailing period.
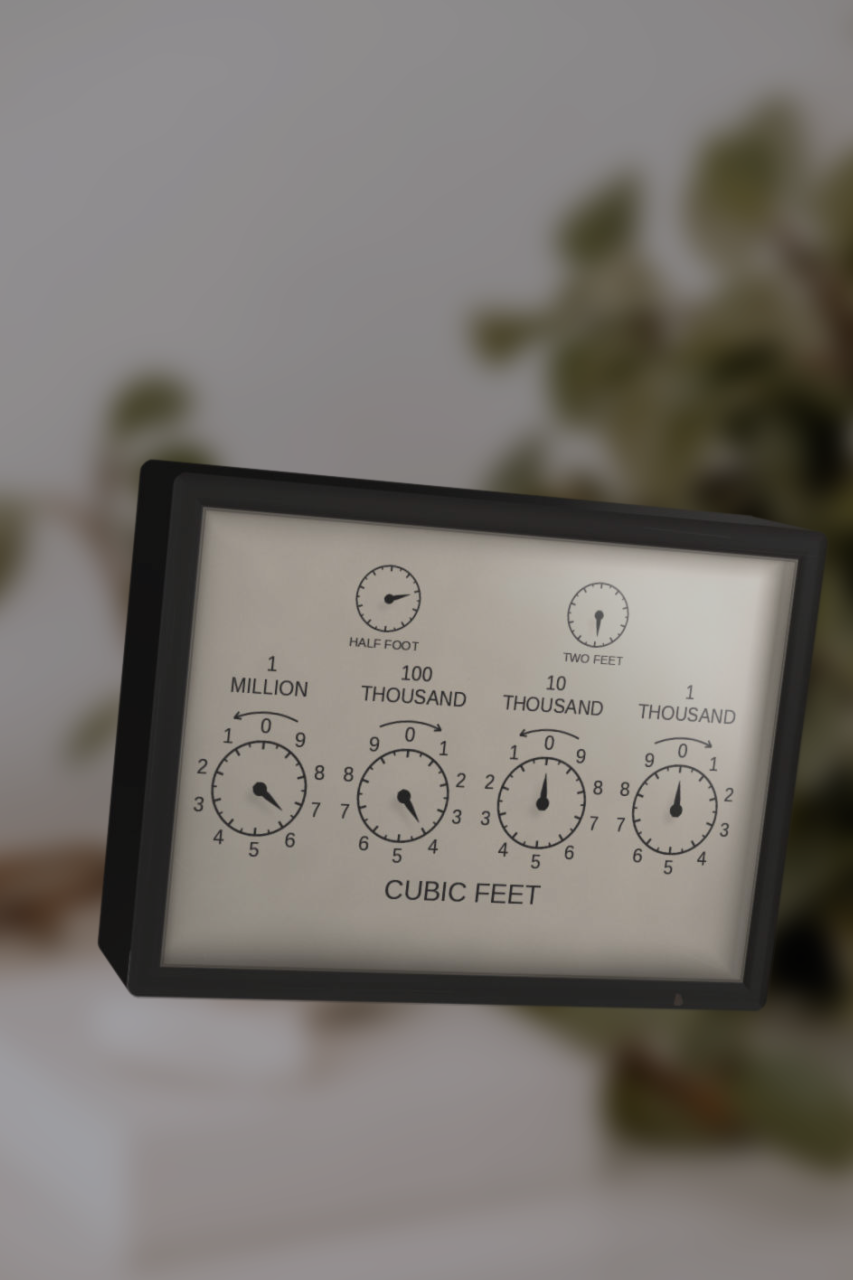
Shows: 640000 ft³
